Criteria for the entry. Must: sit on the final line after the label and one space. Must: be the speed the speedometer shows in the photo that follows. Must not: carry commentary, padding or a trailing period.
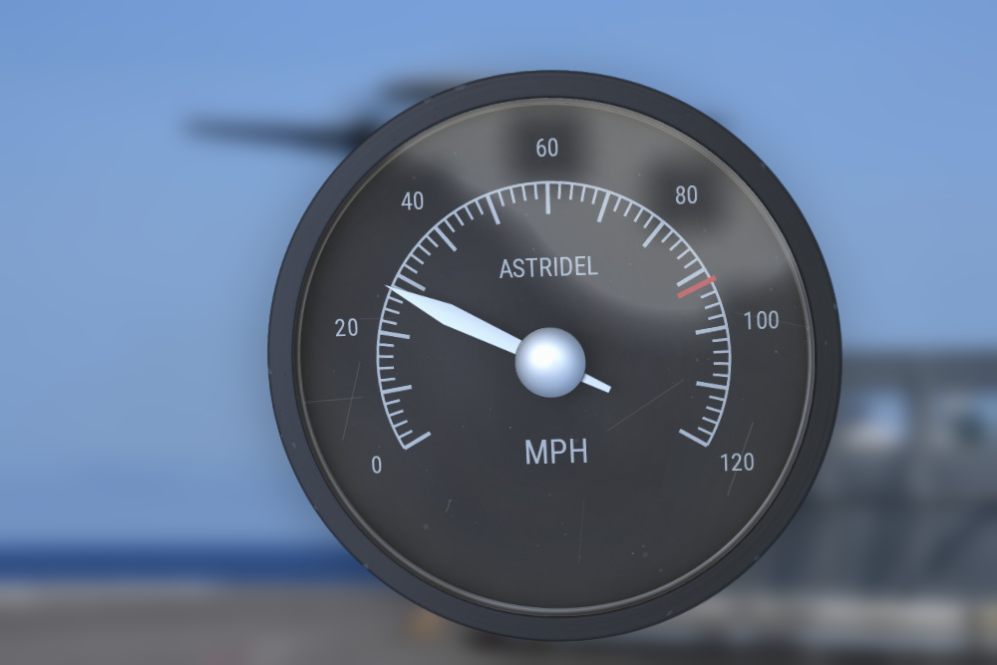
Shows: 28 mph
